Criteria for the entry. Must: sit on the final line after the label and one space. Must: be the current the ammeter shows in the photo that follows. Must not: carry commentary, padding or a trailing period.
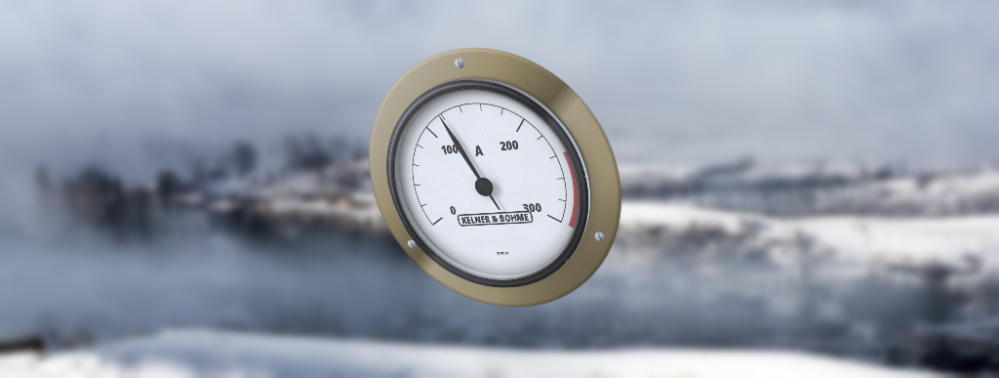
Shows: 120 A
